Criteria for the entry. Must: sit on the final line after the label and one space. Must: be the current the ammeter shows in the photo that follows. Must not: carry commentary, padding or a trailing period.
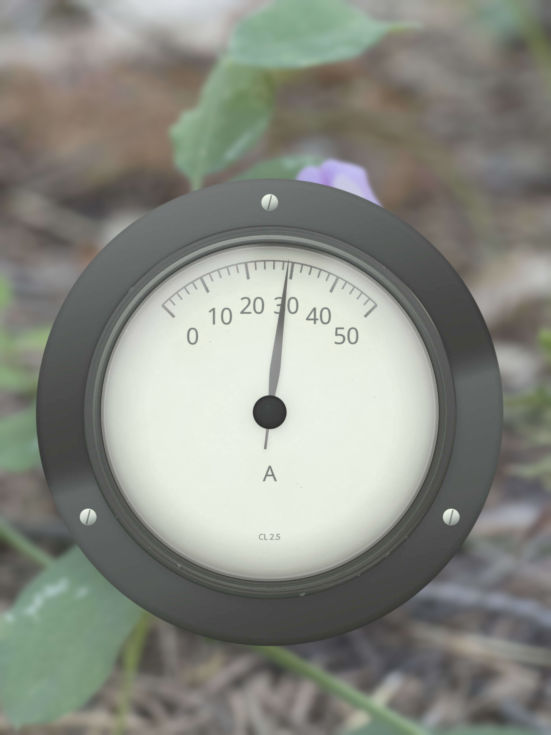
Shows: 29 A
